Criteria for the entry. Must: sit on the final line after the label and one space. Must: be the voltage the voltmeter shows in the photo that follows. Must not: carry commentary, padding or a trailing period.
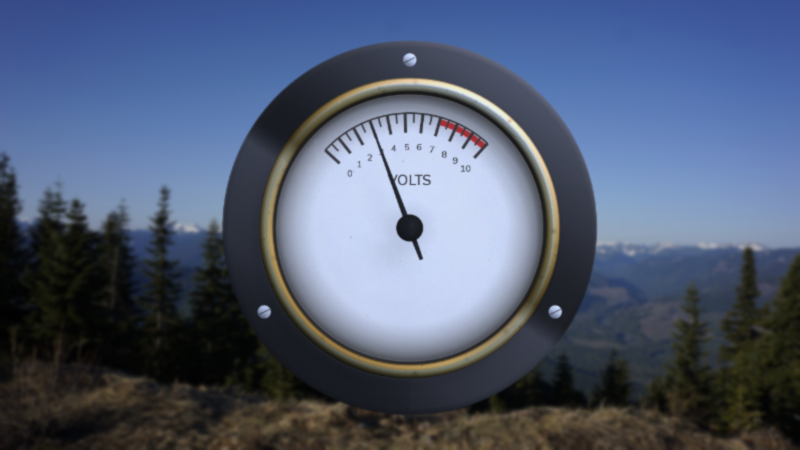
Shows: 3 V
